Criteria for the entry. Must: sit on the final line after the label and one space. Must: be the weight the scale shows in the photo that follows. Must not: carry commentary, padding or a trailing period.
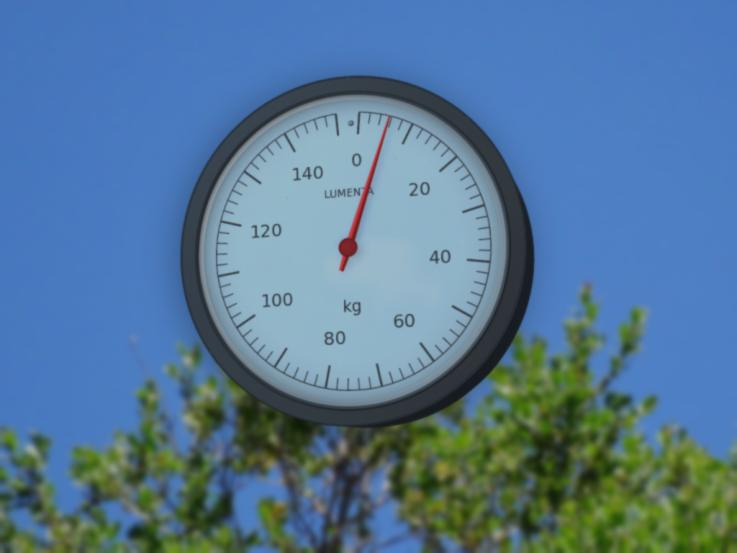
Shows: 6 kg
